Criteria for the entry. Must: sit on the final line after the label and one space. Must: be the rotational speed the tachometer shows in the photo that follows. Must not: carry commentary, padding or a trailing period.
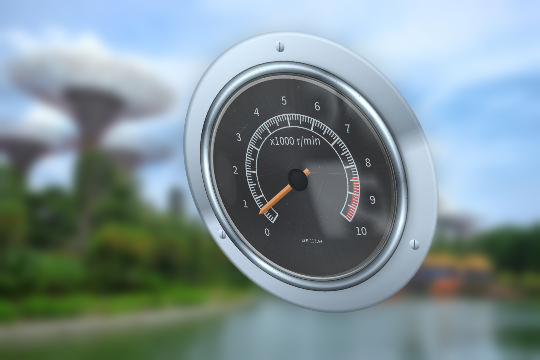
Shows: 500 rpm
